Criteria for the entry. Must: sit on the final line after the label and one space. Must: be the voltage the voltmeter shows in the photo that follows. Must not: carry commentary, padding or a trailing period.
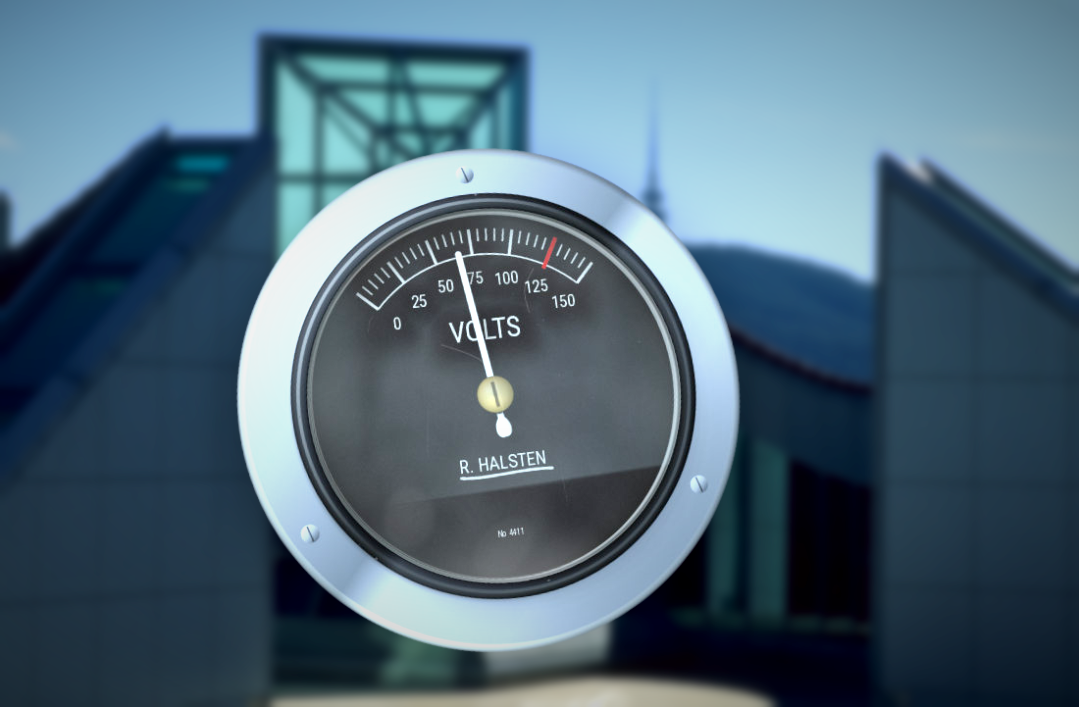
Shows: 65 V
